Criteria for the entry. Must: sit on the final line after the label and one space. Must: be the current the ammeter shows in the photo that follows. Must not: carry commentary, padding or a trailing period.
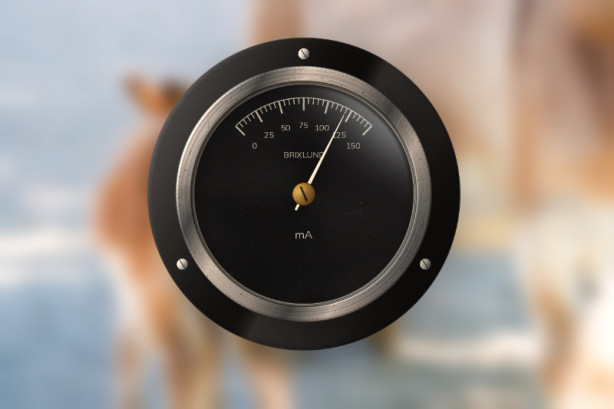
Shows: 120 mA
